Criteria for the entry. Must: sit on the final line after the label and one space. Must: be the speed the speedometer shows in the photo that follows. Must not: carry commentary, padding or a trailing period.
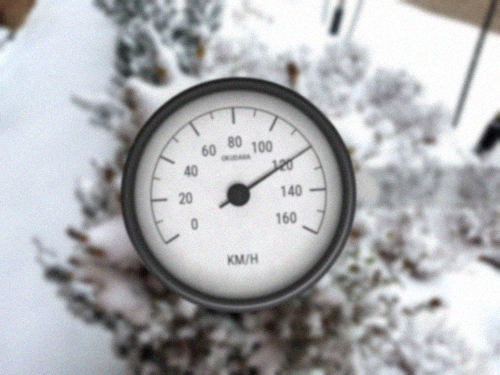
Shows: 120 km/h
